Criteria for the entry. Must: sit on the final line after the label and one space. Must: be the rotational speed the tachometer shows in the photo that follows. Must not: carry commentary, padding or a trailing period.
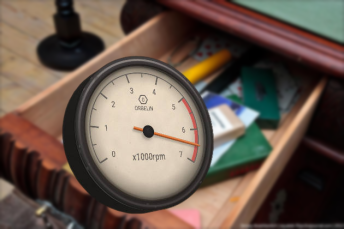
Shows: 6500 rpm
